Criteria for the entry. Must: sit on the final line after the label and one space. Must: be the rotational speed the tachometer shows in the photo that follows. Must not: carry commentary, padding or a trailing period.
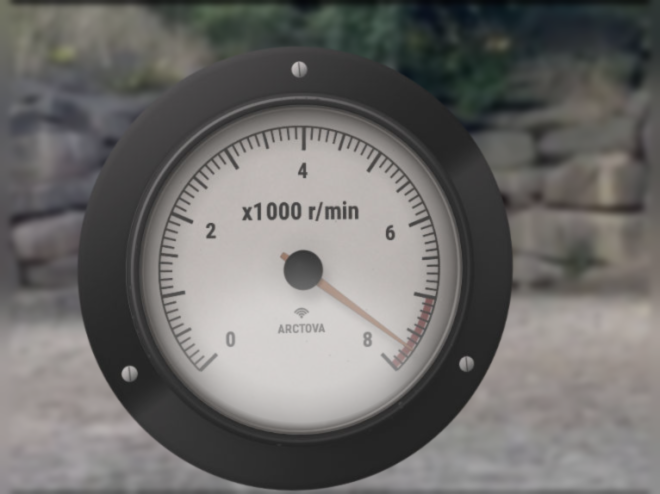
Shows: 7700 rpm
